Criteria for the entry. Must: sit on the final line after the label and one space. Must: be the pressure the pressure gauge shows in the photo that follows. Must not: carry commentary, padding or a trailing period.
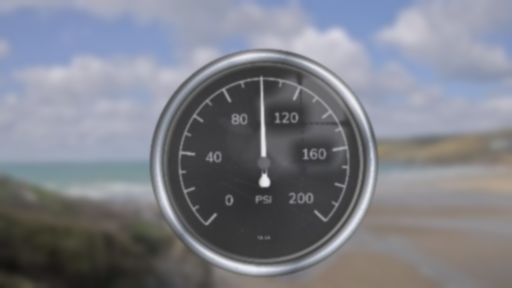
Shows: 100 psi
